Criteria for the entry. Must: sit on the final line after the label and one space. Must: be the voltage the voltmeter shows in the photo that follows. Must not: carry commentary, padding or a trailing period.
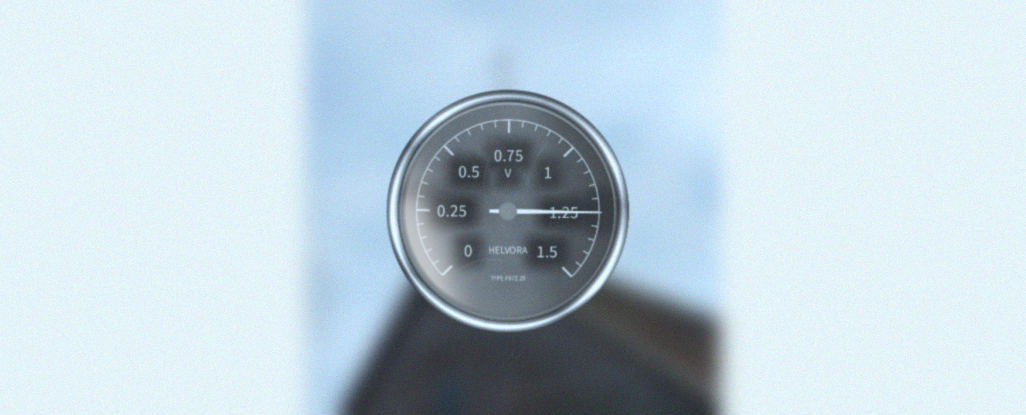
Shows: 1.25 V
